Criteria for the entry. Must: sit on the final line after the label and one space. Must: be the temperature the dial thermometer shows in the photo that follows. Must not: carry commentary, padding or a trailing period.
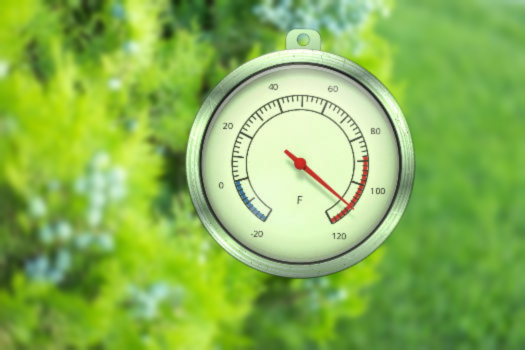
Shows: 110 °F
